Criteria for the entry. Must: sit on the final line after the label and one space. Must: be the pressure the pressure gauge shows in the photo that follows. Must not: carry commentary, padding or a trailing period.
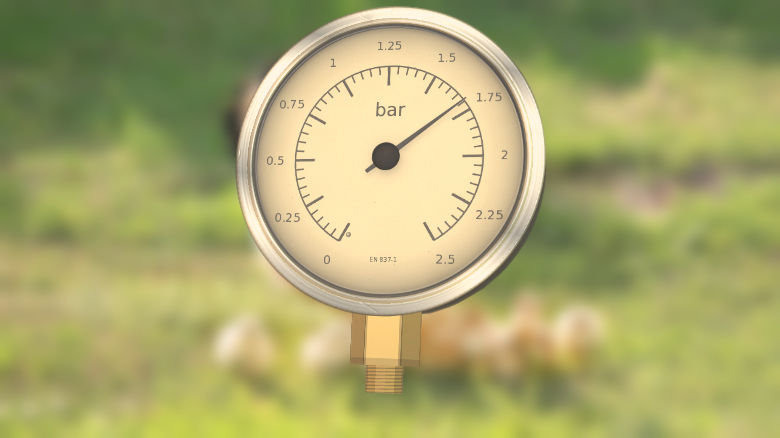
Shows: 1.7 bar
